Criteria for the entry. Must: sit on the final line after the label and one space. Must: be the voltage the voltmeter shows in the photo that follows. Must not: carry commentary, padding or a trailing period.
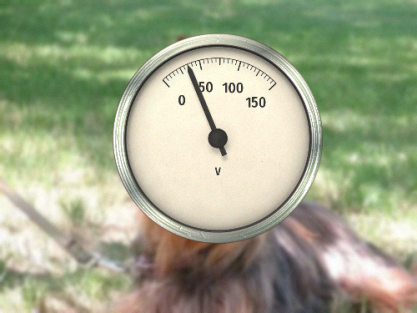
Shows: 35 V
